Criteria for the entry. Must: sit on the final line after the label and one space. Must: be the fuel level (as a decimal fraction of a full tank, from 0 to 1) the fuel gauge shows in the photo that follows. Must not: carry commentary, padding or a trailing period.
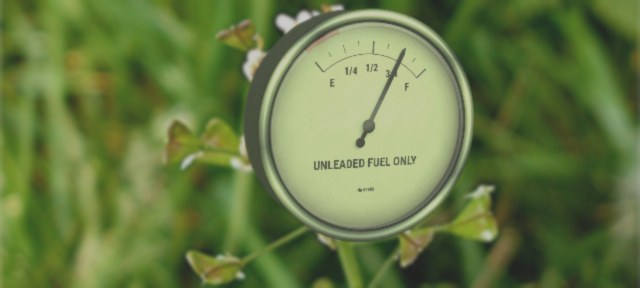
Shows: 0.75
